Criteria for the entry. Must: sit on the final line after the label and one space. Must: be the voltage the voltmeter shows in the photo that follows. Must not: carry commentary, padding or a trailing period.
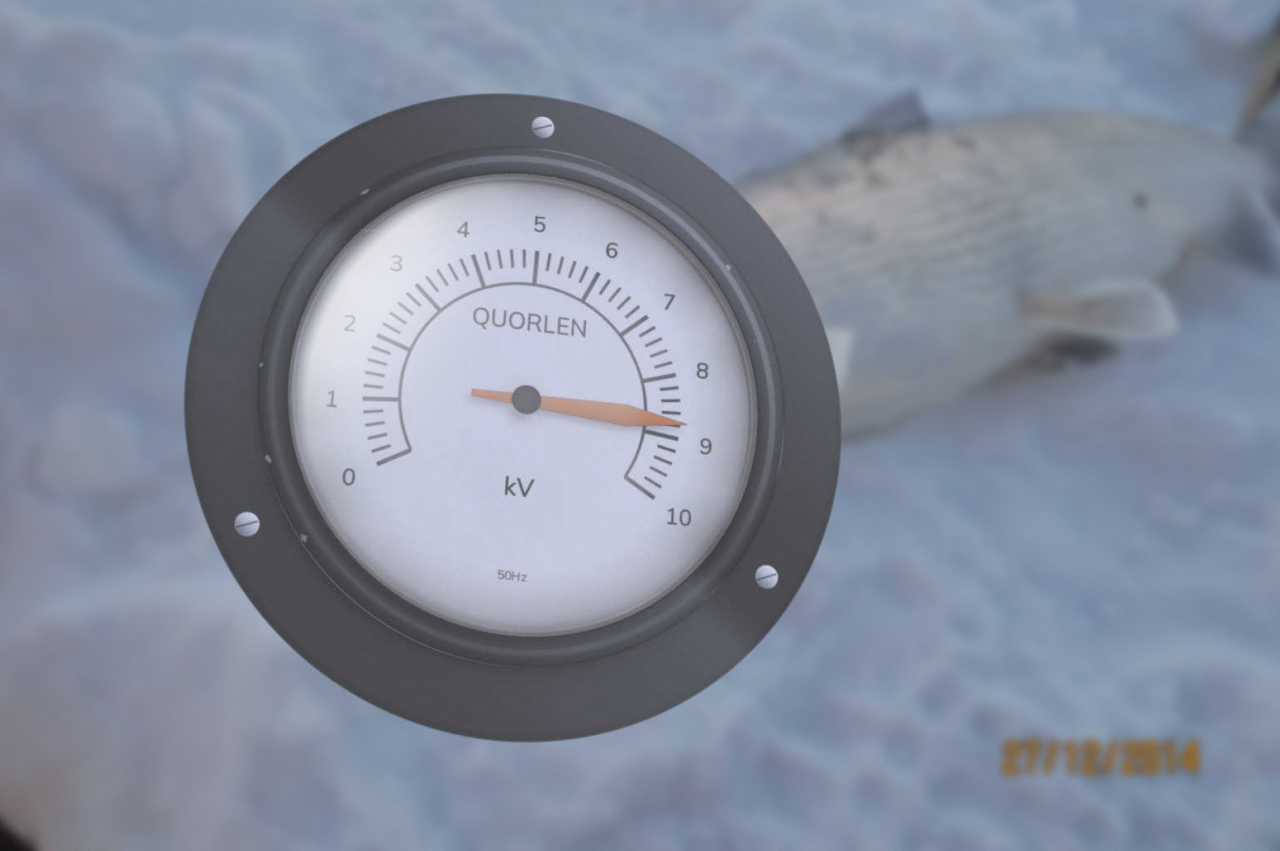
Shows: 8.8 kV
